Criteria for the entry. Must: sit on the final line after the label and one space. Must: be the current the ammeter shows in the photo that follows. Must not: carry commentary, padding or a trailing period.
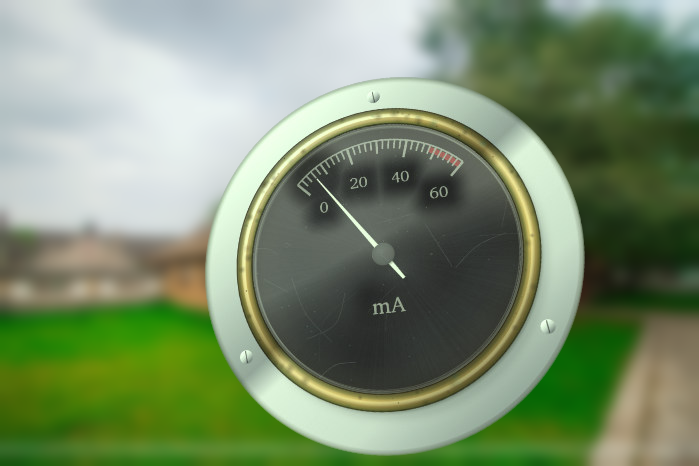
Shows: 6 mA
